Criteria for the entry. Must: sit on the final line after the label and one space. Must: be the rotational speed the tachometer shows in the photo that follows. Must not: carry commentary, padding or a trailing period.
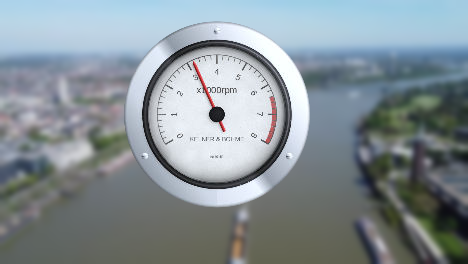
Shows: 3200 rpm
